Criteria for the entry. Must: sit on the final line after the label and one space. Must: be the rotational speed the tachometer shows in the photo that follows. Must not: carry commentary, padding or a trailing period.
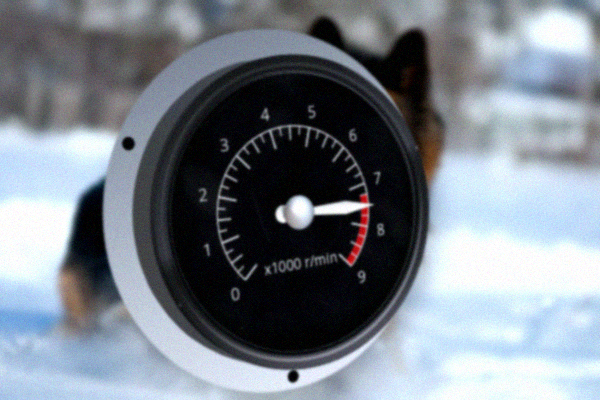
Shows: 7500 rpm
